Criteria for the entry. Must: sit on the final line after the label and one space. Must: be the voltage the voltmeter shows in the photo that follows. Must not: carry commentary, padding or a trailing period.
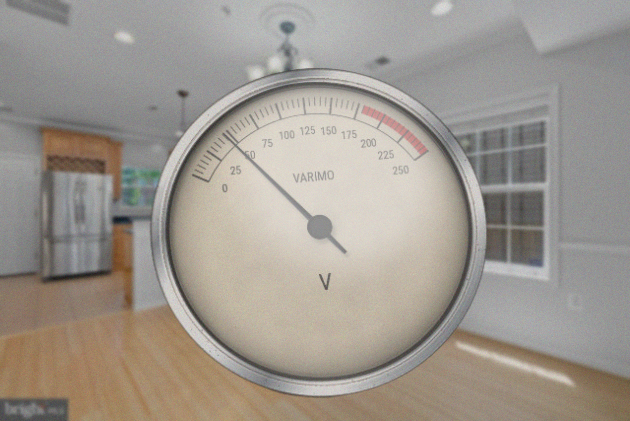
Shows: 45 V
